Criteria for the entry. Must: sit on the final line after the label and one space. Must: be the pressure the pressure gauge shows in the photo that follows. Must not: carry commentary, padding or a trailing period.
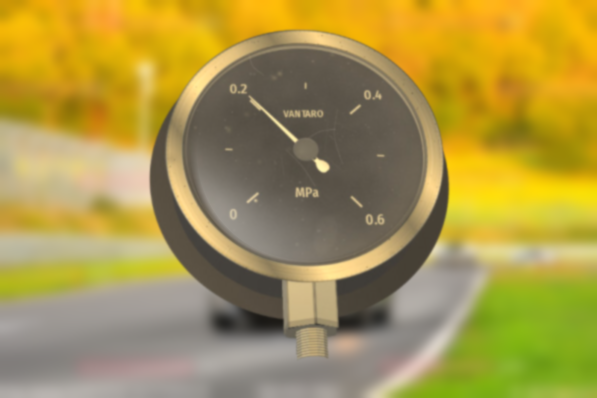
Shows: 0.2 MPa
